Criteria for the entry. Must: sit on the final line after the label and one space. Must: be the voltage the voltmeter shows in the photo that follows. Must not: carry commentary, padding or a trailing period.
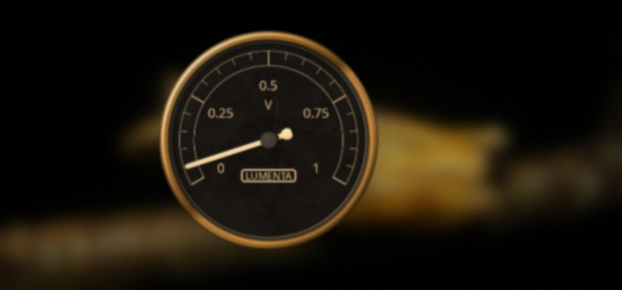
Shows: 0.05 V
